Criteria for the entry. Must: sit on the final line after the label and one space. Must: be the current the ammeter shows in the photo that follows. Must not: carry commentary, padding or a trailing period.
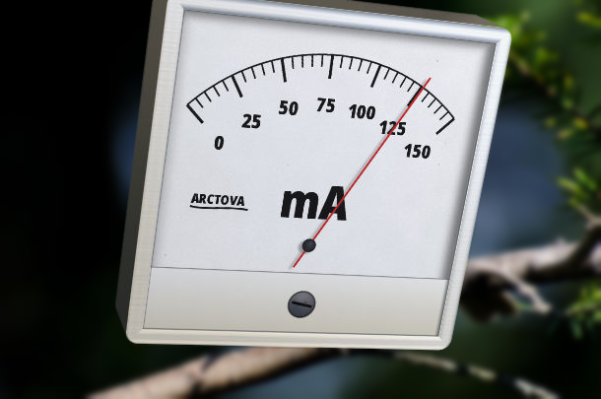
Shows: 125 mA
